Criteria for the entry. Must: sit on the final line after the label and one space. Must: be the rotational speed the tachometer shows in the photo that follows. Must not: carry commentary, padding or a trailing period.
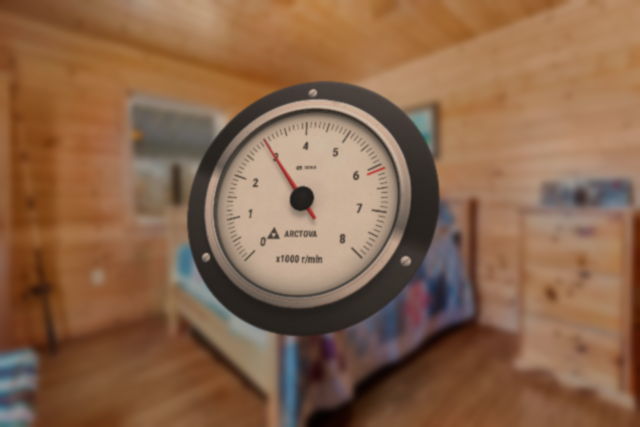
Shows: 3000 rpm
